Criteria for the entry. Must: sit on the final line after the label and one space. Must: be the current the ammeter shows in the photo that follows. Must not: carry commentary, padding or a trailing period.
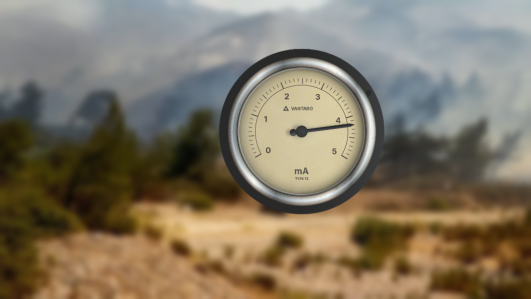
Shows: 4.2 mA
